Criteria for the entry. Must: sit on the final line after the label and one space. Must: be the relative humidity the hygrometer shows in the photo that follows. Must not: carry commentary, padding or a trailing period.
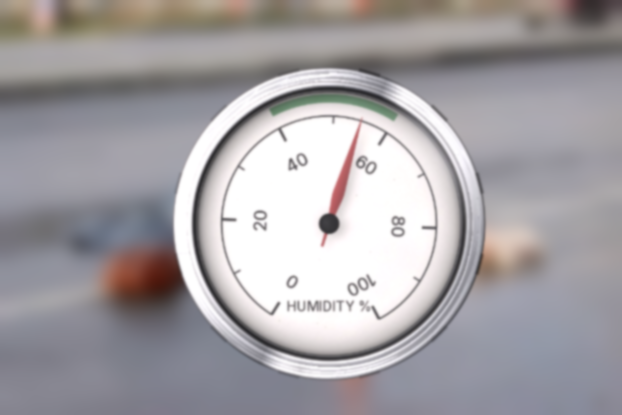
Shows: 55 %
